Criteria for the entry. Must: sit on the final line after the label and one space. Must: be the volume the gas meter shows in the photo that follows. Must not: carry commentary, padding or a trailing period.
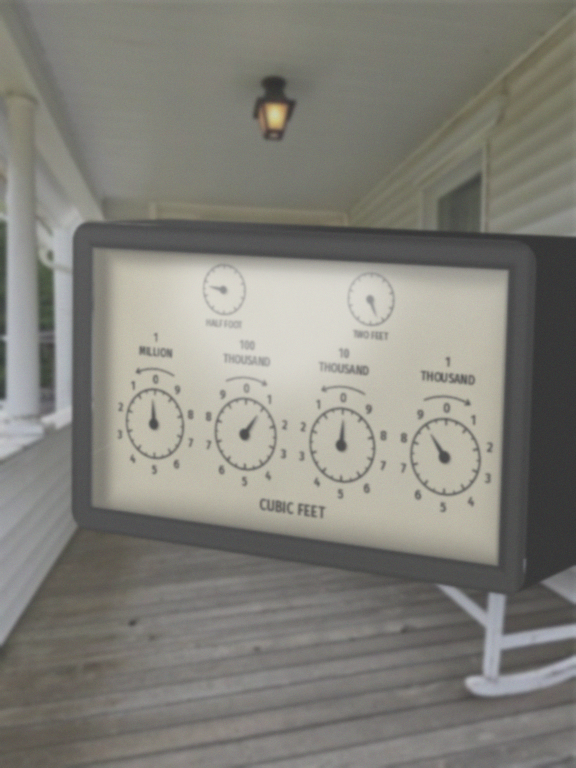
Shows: 9900 ft³
